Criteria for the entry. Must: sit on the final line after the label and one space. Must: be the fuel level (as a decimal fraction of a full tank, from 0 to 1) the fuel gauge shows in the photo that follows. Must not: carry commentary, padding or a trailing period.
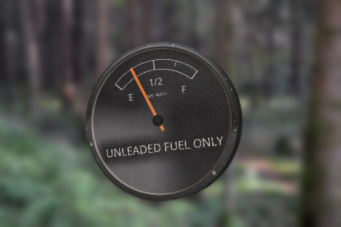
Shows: 0.25
